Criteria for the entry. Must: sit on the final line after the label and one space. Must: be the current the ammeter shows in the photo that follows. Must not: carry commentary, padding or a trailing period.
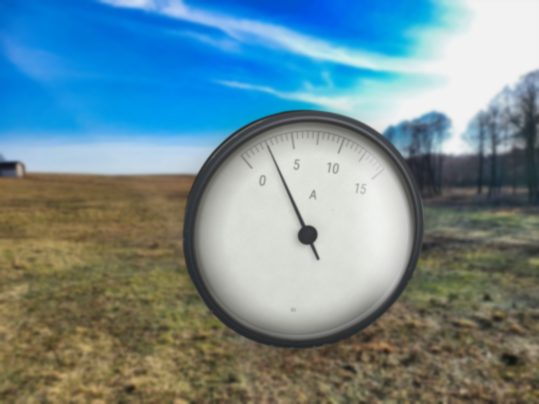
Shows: 2.5 A
